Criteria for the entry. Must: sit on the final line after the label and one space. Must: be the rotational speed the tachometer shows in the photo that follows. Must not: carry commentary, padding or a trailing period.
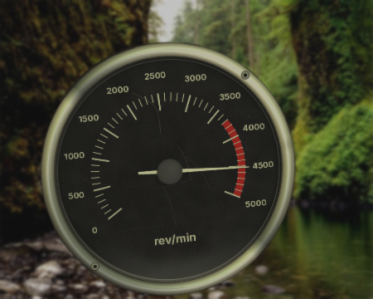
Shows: 4500 rpm
